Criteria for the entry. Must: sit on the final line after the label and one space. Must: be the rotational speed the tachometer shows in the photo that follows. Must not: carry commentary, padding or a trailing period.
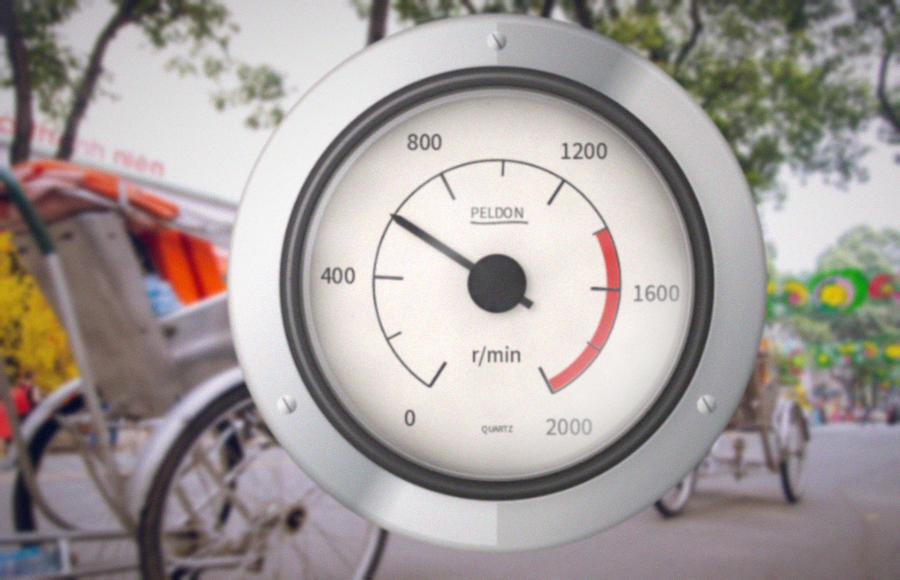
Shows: 600 rpm
